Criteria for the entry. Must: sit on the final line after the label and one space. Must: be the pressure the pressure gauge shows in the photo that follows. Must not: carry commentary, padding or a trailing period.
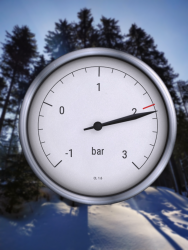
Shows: 2.1 bar
